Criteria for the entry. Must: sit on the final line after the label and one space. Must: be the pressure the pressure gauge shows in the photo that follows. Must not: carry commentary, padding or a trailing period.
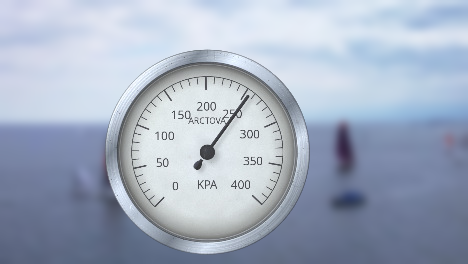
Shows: 255 kPa
